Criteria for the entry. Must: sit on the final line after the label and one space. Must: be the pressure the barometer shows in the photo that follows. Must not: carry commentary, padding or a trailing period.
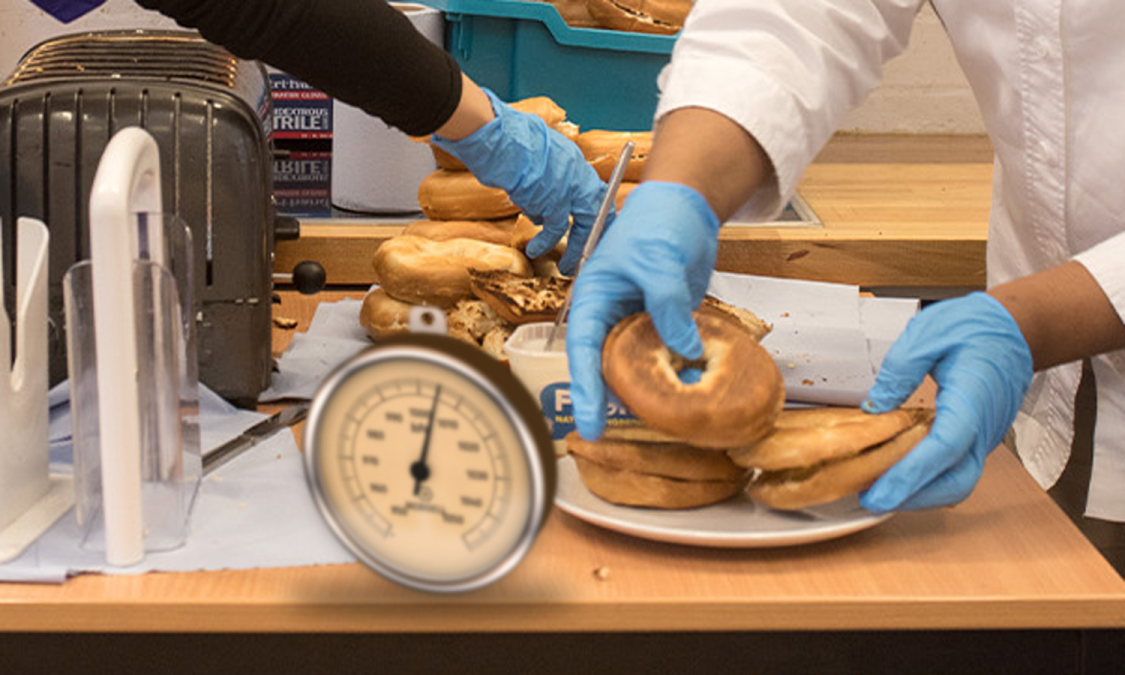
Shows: 1005 hPa
